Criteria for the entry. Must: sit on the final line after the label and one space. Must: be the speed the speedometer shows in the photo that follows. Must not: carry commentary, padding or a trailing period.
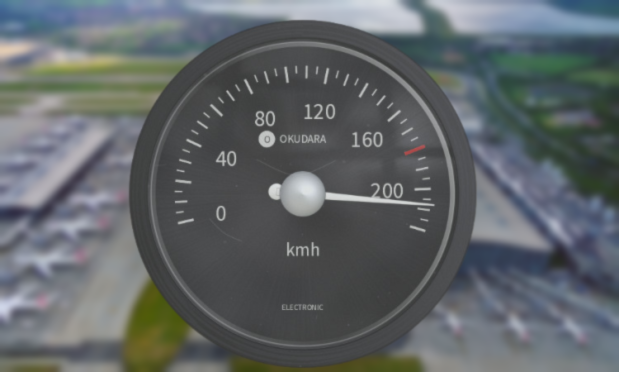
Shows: 207.5 km/h
